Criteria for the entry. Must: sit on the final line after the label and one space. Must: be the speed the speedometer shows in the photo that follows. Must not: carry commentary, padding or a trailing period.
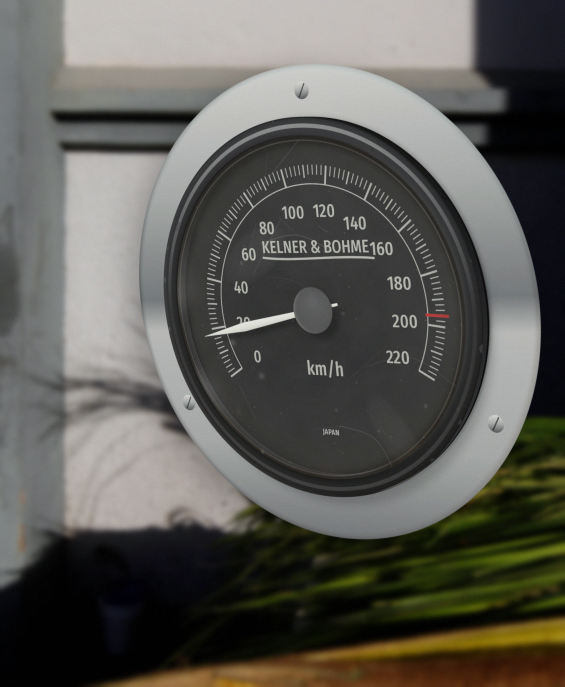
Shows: 18 km/h
